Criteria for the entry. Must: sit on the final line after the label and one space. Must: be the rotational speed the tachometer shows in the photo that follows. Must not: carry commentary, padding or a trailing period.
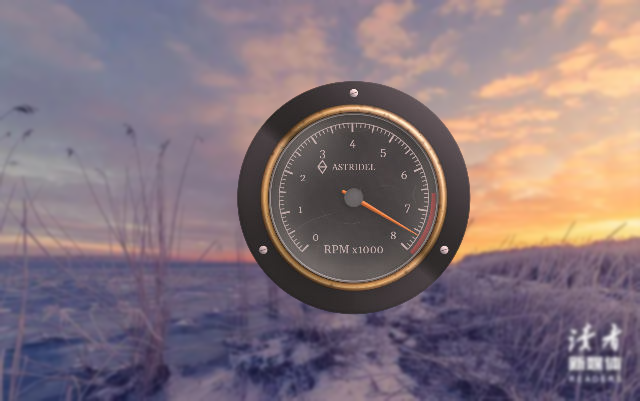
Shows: 7600 rpm
